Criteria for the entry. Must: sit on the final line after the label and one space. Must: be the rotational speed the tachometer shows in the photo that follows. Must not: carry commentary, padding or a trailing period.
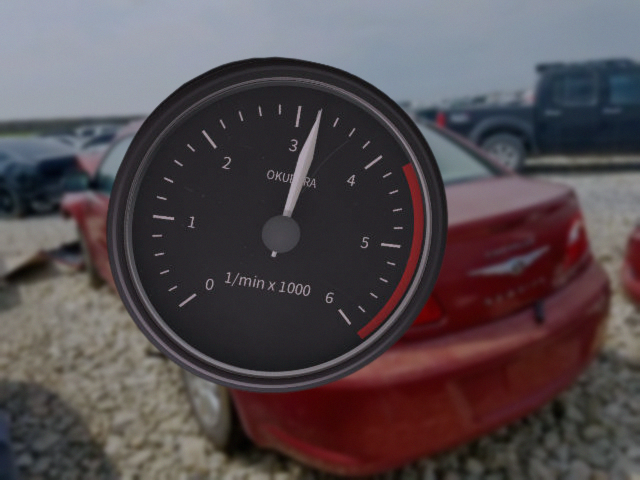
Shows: 3200 rpm
